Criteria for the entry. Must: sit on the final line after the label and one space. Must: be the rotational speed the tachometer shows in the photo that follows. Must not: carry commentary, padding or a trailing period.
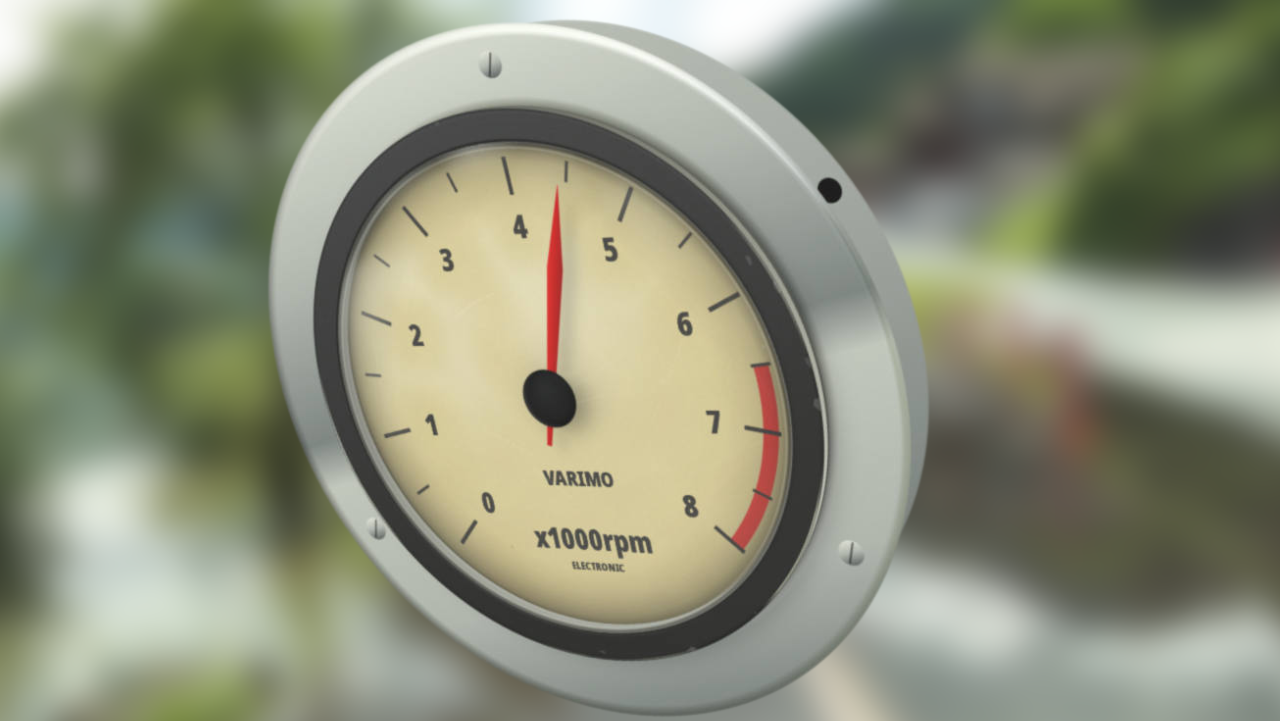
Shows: 4500 rpm
